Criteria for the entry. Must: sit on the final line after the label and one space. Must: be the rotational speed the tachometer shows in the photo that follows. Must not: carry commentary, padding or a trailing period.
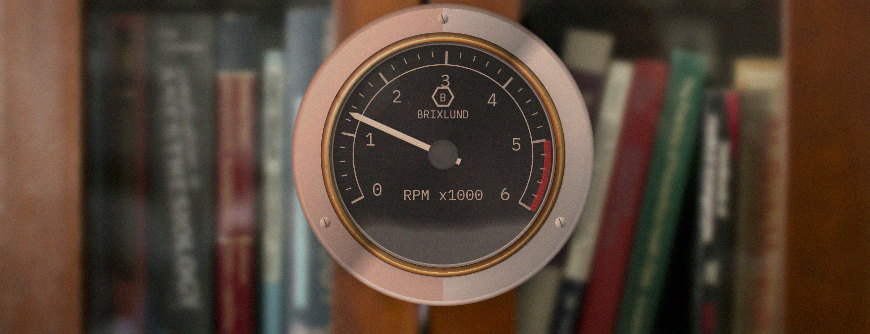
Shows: 1300 rpm
